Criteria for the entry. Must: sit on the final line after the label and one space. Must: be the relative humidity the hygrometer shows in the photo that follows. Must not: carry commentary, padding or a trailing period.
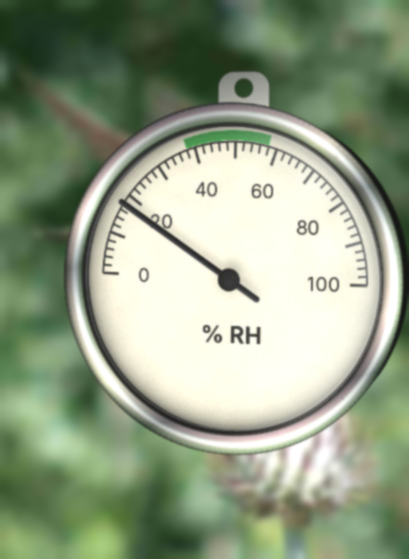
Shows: 18 %
